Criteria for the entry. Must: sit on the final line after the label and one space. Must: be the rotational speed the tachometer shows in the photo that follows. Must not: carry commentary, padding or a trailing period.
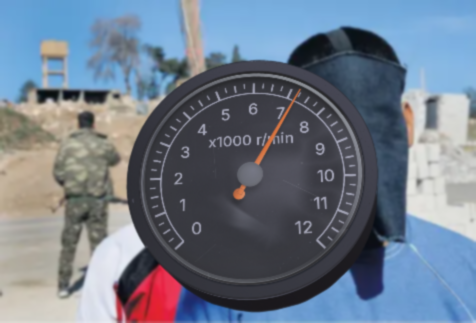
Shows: 7250 rpm
